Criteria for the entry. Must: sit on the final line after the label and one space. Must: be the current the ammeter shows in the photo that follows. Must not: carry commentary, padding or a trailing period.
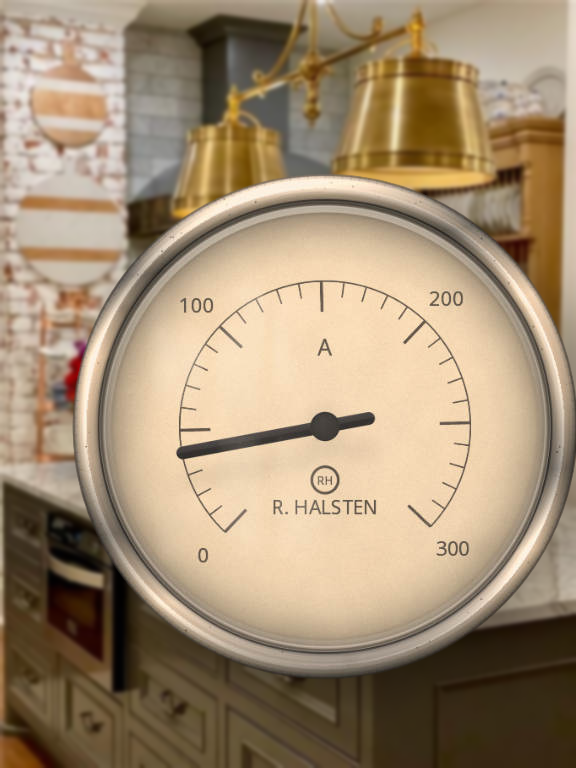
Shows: 40 A
